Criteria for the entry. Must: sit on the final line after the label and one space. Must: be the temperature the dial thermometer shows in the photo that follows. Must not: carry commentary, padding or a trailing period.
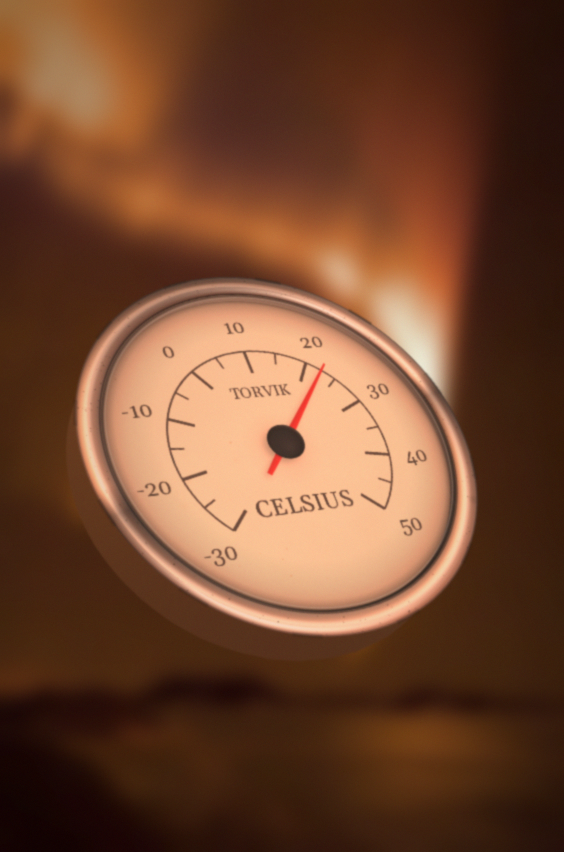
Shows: 22.5 °C
